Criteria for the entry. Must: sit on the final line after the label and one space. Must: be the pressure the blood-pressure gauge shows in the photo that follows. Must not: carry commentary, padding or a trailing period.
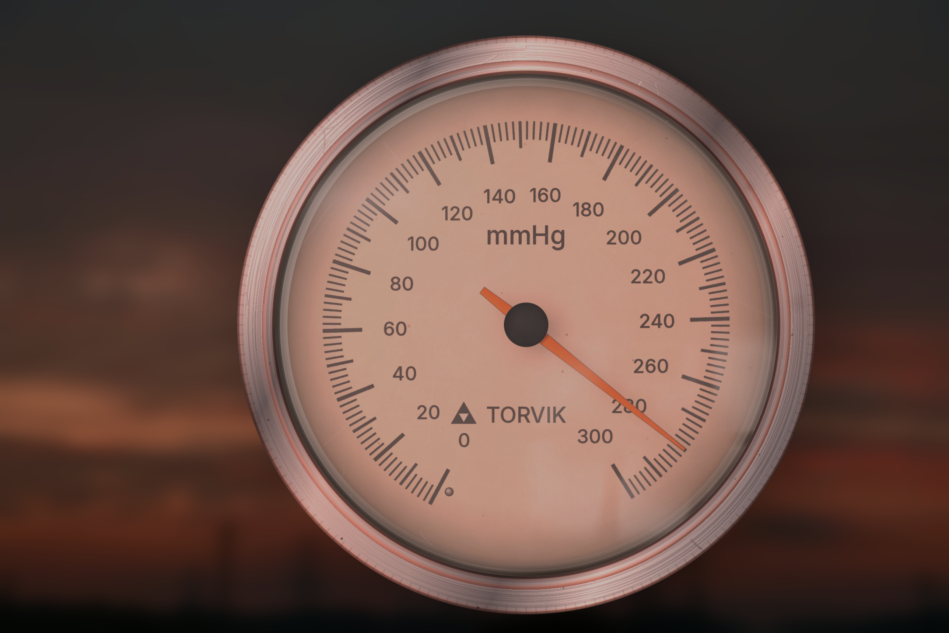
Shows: 280 mmHg
